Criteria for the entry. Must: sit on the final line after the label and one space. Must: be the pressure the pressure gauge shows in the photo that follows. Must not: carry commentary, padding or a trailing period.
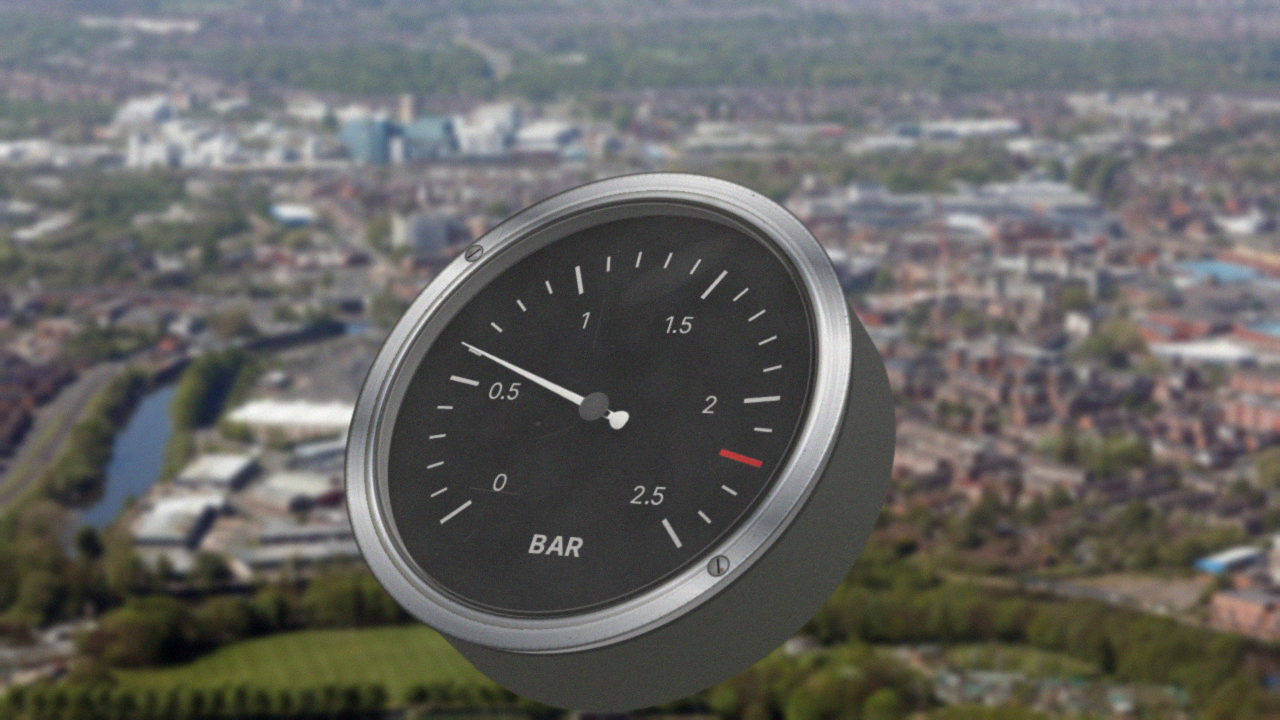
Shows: 0.6 bar
